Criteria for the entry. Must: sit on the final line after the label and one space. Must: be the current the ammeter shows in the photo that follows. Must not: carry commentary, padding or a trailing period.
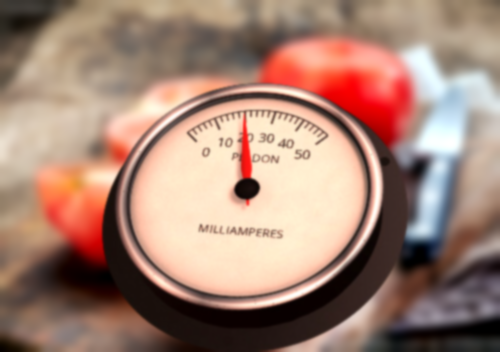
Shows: 20 mA
